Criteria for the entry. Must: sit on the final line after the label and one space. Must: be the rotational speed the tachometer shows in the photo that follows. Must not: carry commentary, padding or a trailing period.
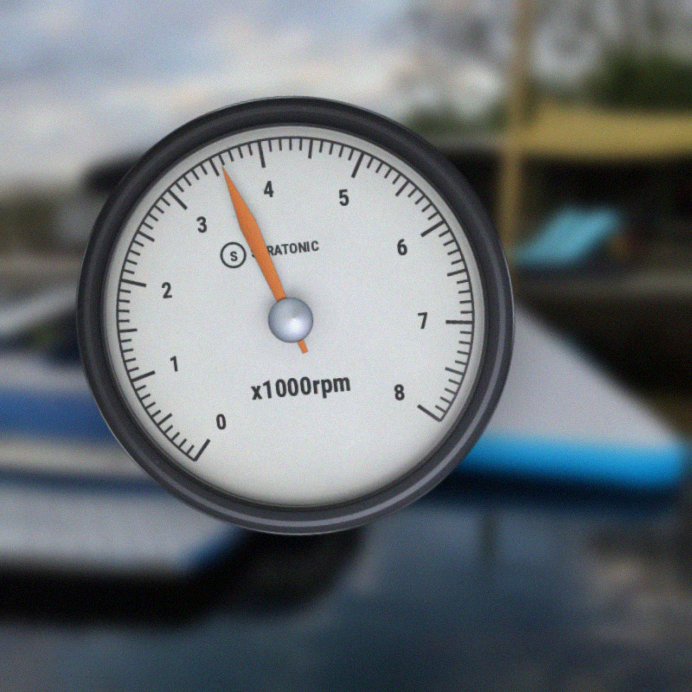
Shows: 3600 rpm
